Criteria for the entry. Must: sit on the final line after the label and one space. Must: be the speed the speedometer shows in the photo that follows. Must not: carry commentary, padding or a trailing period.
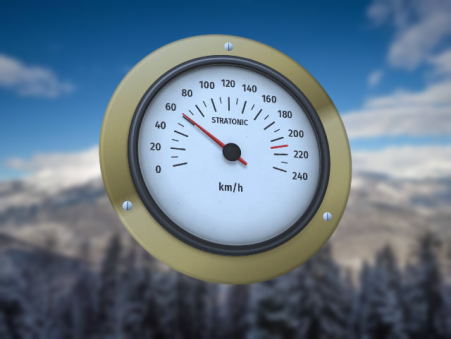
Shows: 60 km/h
